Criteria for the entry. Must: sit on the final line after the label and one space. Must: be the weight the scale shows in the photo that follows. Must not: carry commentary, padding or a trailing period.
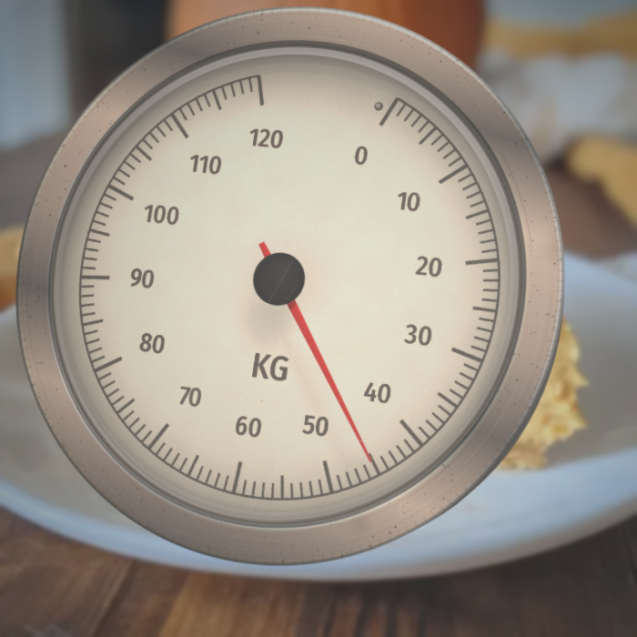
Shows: 45 kg
